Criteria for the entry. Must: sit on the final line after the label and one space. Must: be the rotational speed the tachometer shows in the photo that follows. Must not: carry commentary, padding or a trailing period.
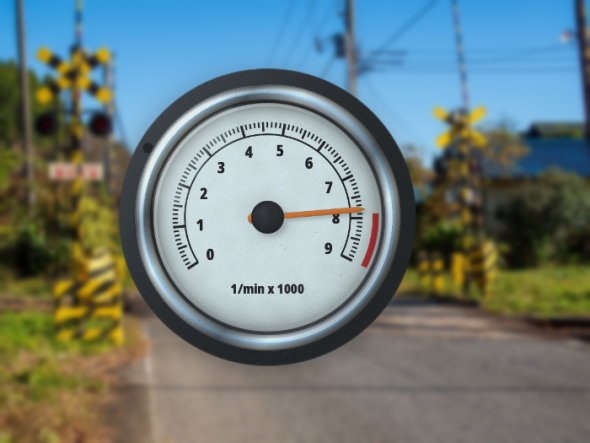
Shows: 7800 rpm
